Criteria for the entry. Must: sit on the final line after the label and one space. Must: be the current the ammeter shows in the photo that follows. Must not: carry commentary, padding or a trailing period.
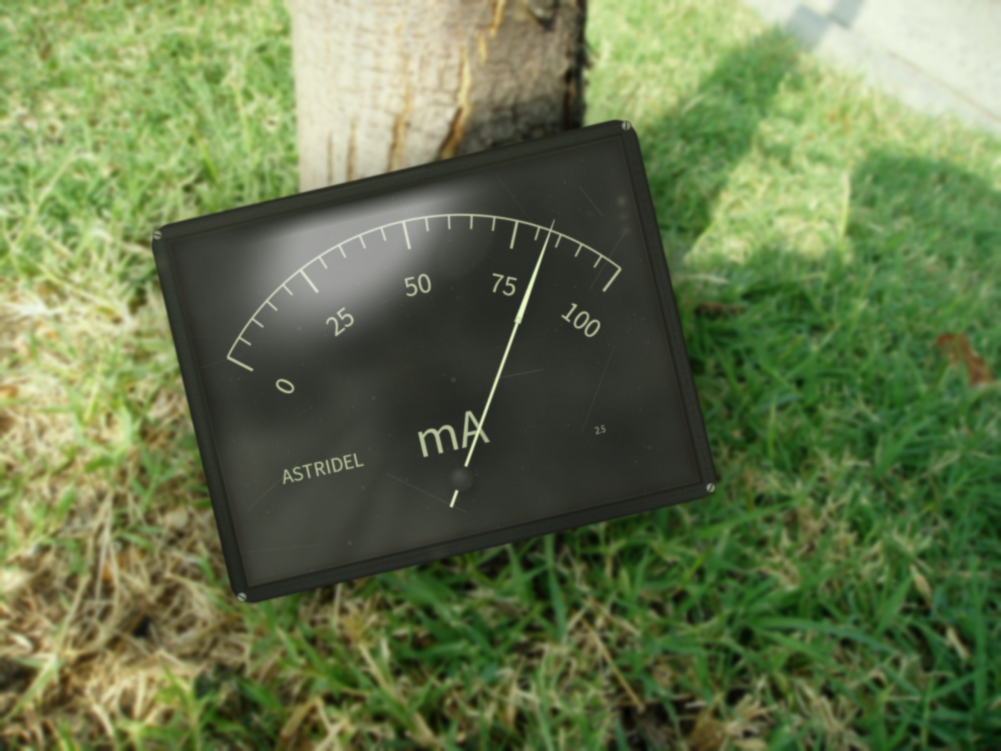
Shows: 82.5 mA
